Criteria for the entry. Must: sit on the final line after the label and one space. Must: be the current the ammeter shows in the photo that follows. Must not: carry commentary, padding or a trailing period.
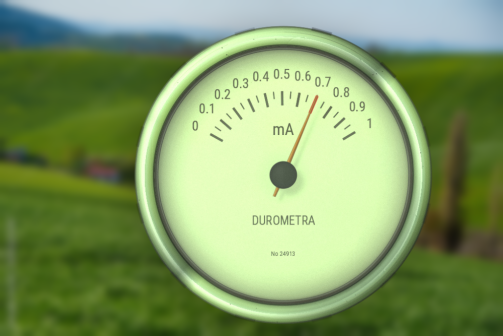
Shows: 0.7 mA
